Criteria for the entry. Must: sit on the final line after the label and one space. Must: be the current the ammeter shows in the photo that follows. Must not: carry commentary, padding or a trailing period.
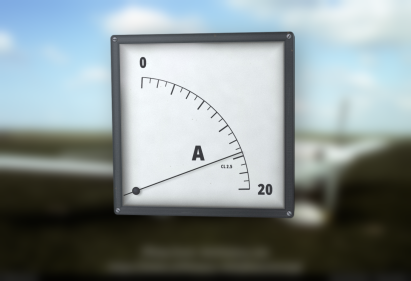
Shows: 15.5 A
